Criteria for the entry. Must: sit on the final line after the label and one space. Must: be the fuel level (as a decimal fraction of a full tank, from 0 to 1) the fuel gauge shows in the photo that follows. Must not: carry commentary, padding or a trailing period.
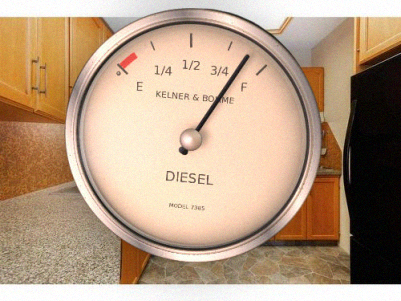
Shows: 0.875
